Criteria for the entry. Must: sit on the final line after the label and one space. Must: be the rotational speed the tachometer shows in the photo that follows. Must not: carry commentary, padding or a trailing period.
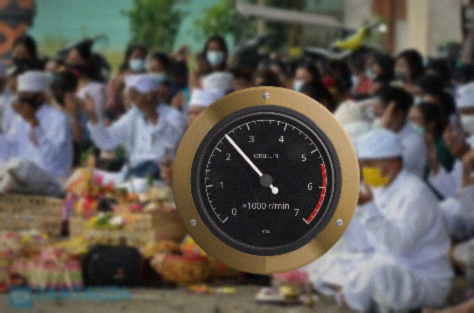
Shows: 2400 rpm
